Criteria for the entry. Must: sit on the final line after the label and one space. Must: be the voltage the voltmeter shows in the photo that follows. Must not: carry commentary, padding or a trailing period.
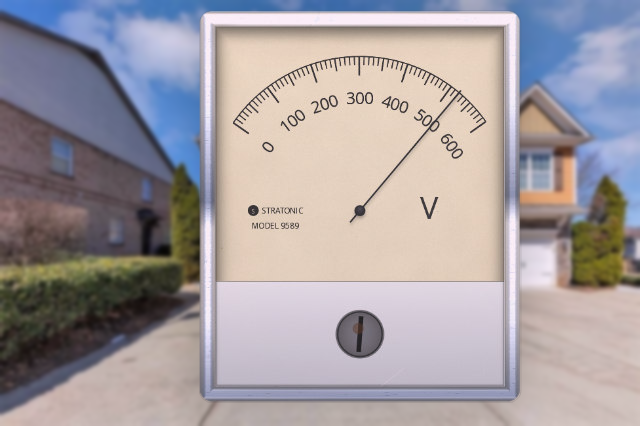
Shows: 520 V
